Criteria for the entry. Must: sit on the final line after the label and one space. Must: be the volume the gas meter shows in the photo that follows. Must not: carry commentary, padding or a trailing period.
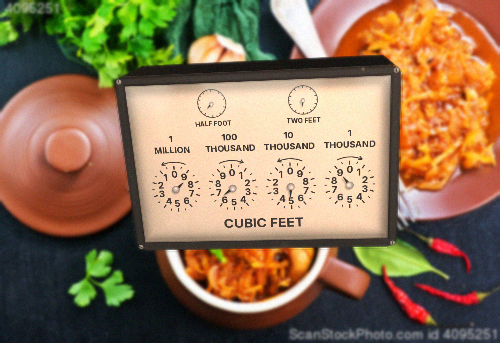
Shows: 864900 ft³
